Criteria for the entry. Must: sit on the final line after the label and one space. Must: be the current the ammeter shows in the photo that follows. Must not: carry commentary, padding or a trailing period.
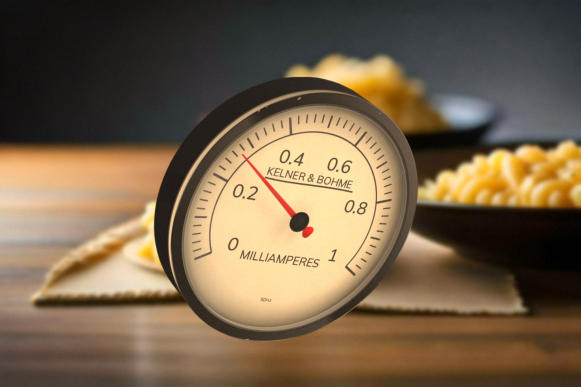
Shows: 0.27 mA
